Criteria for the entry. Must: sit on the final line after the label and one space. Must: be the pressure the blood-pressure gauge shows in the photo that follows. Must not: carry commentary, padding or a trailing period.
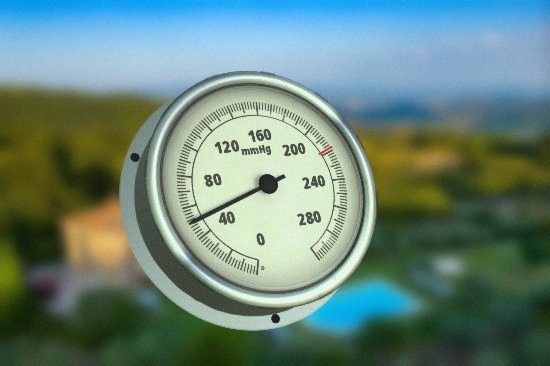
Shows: 50 mmHg
